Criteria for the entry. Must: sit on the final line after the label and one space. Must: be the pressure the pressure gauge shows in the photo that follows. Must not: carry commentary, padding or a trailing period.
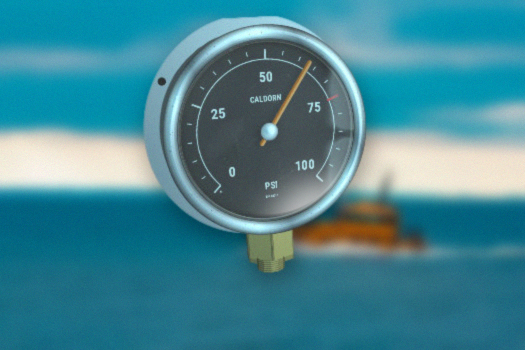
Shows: 62.5 psi
